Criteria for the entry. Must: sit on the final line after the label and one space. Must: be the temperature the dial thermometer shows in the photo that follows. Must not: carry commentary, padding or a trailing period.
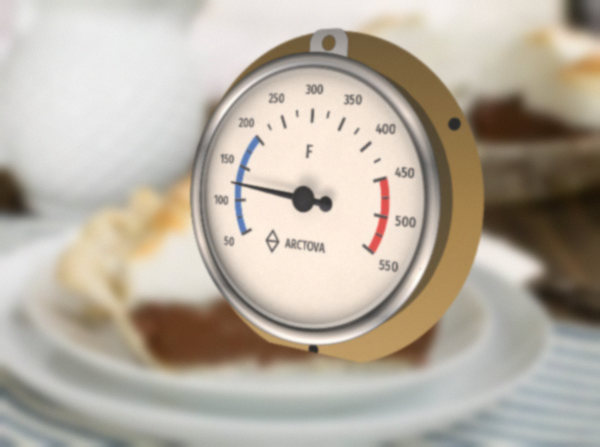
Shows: 125 °F
